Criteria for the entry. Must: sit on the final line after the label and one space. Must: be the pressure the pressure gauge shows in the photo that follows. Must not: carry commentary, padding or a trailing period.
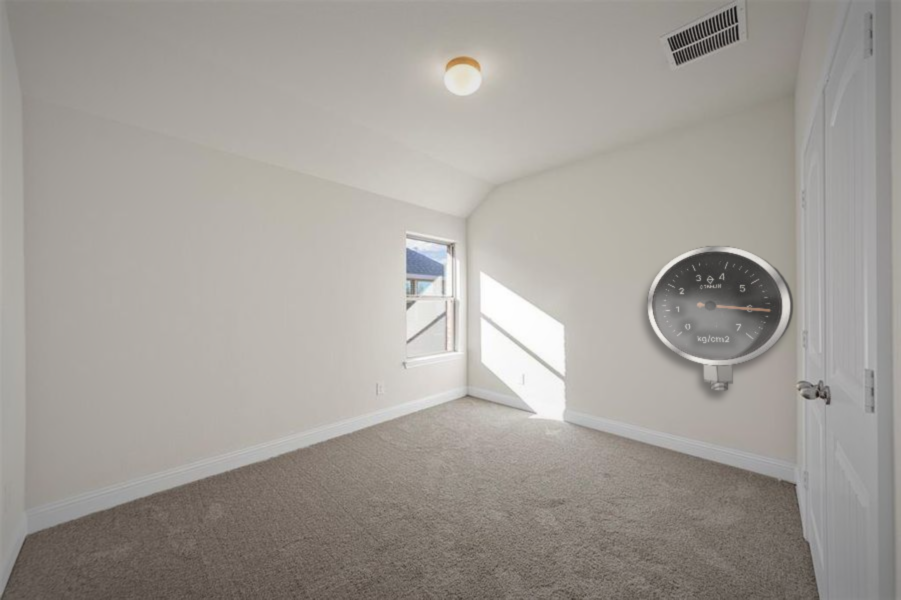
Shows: 6 kg/cm²
